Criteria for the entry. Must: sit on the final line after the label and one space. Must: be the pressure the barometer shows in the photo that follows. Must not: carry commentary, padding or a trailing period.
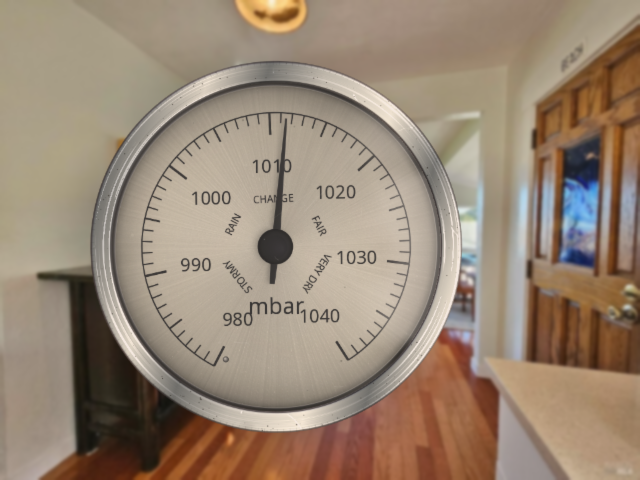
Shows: 1011.5 mbar
